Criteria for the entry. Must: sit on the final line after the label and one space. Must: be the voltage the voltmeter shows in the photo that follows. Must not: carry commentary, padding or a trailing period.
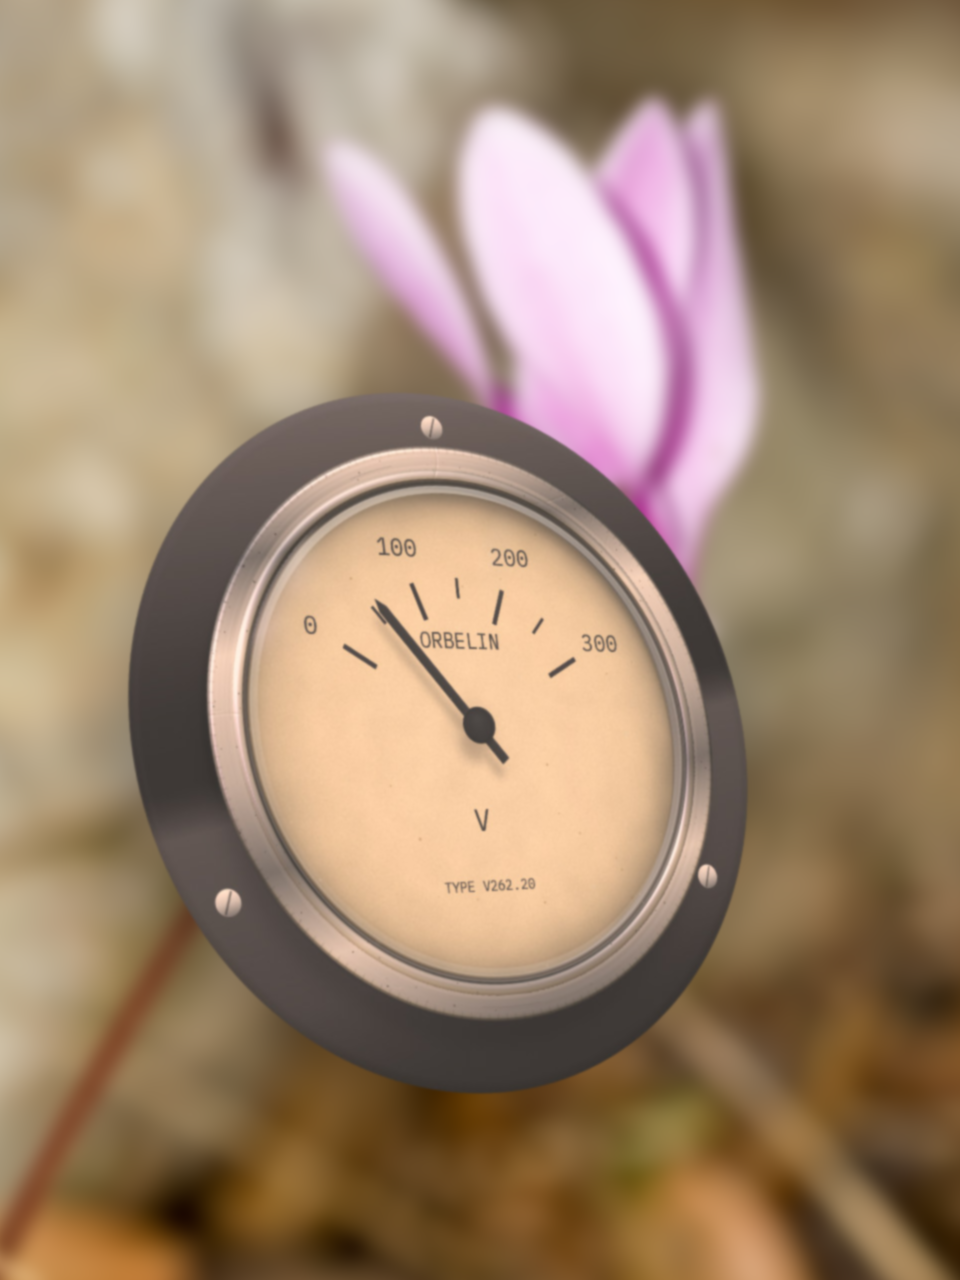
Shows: 50 V
